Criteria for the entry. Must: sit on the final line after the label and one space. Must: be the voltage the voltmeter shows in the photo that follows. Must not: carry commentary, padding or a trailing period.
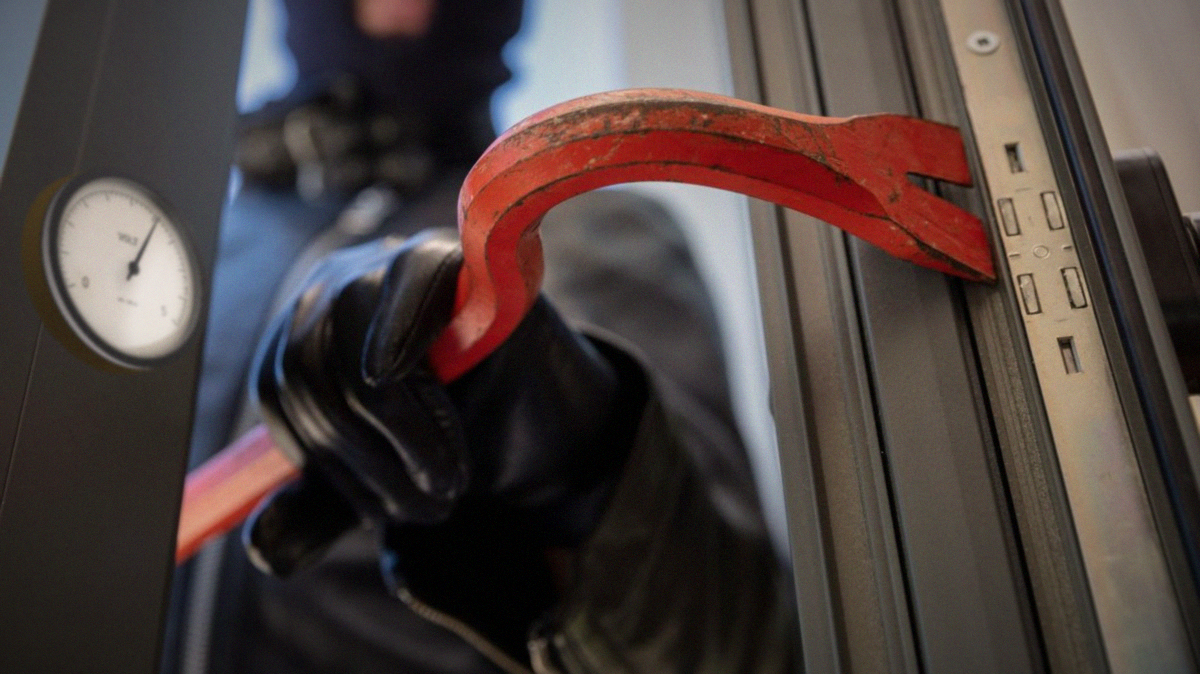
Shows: 3 V
